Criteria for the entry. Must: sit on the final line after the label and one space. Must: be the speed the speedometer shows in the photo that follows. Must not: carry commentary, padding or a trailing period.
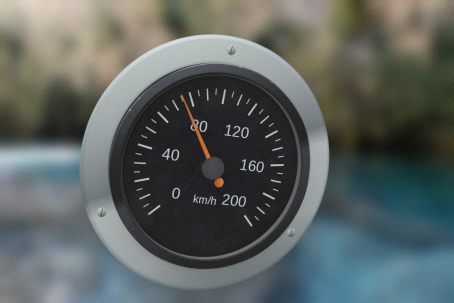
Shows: 75 km/h
